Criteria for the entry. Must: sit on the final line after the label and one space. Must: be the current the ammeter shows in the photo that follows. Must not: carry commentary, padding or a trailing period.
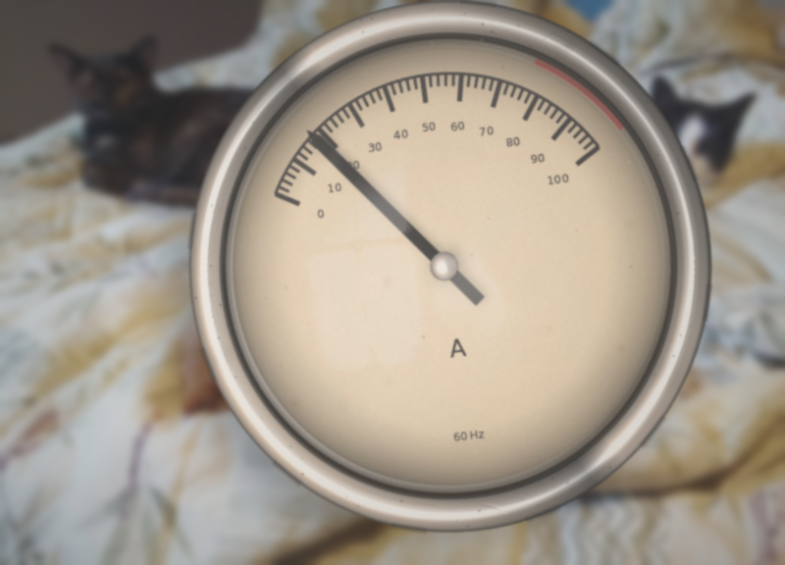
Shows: 18 A
